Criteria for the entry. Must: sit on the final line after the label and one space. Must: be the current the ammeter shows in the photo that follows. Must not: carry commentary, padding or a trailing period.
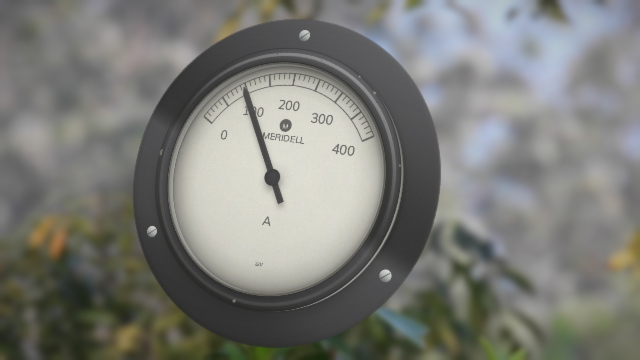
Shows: 100 A
